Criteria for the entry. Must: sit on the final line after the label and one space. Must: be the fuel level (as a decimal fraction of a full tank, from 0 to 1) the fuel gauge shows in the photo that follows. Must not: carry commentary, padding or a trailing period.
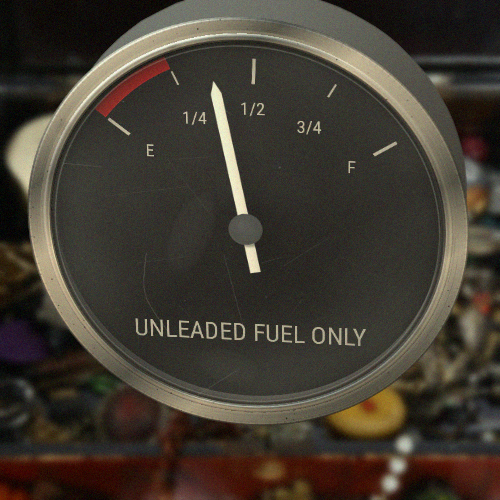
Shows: 0.375
